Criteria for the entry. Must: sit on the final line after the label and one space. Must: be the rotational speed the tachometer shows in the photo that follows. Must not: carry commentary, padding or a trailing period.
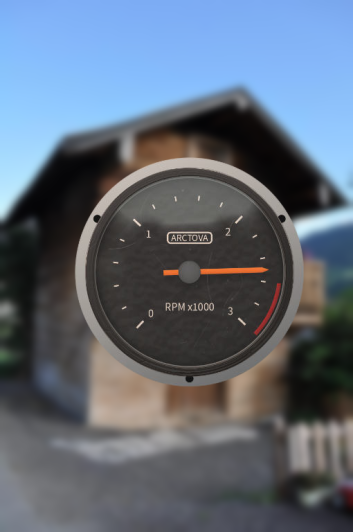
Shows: 2500 rpm
